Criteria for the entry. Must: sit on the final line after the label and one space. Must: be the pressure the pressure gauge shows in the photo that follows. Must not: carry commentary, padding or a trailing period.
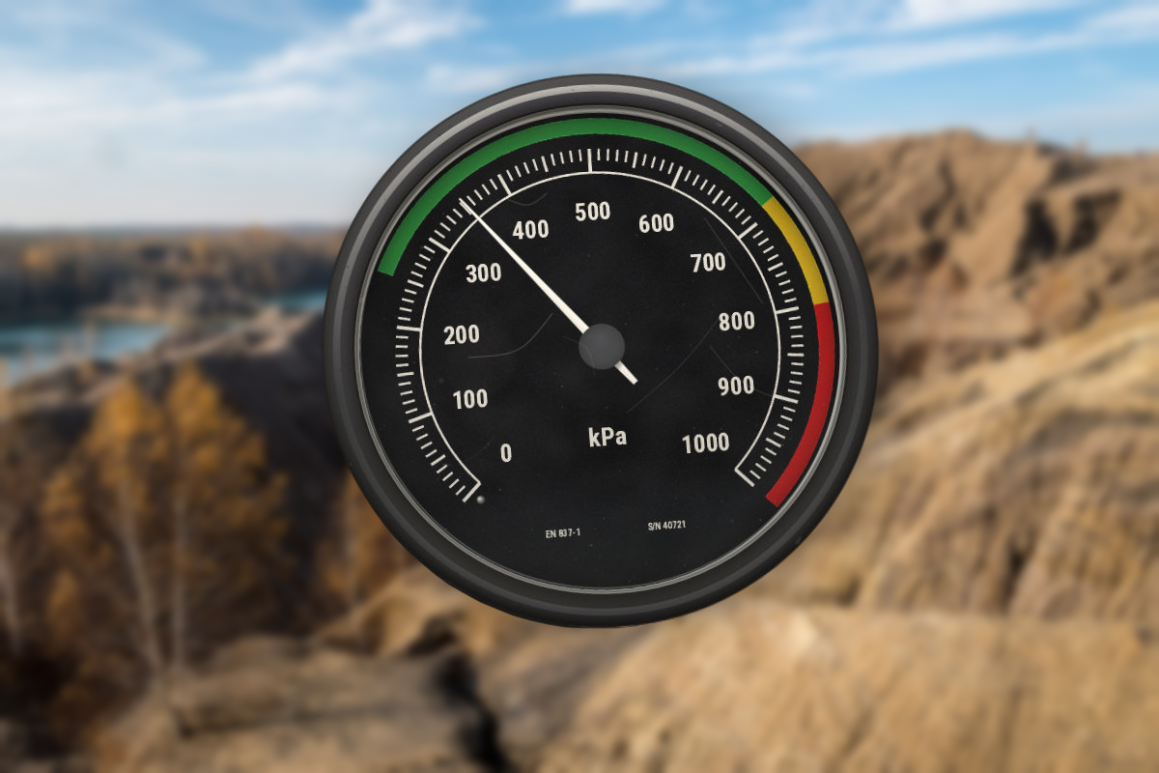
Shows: 350 kPa
